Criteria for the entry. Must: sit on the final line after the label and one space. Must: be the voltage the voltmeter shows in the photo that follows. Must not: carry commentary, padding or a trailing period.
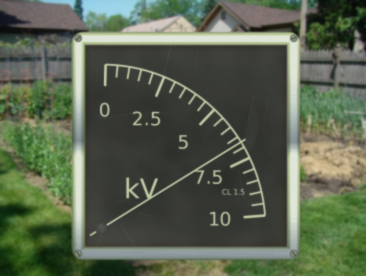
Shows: 6.75 kV
